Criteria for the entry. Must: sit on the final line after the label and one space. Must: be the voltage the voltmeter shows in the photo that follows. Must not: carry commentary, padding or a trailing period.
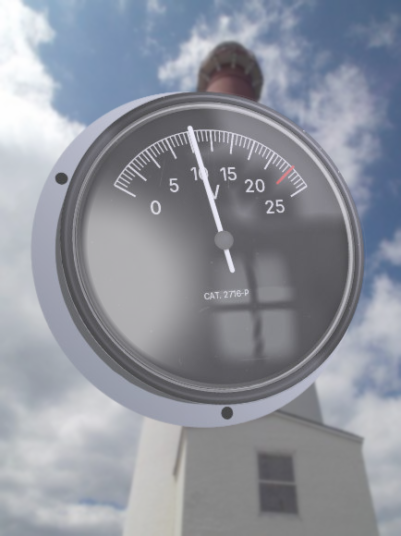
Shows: 10 V
